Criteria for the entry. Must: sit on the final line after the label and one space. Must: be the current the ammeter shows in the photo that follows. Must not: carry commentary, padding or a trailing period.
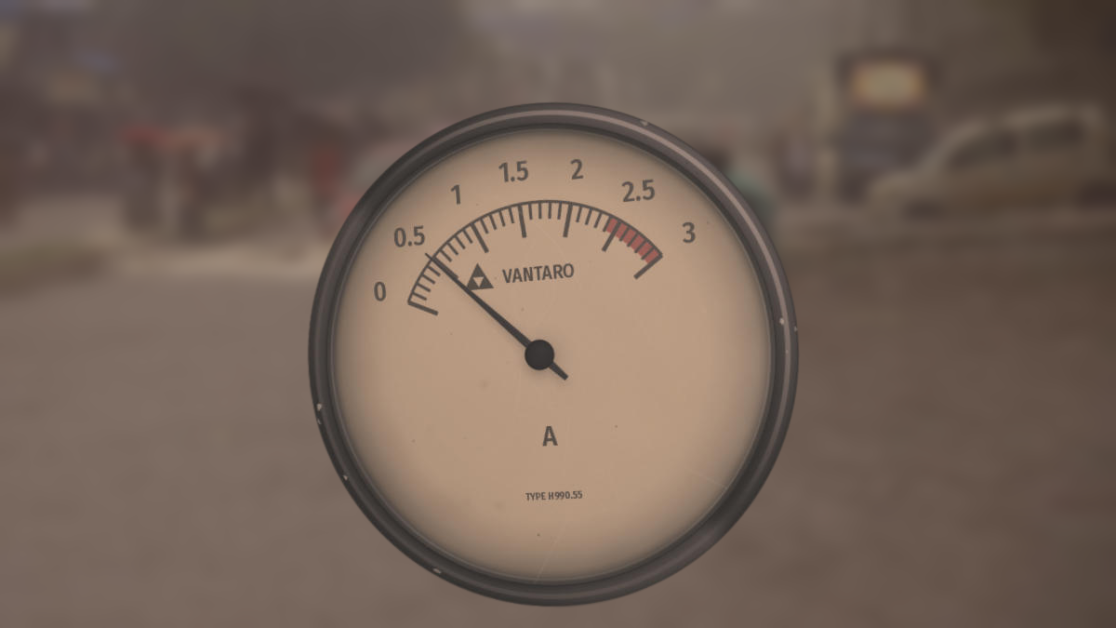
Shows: 0.5 A
